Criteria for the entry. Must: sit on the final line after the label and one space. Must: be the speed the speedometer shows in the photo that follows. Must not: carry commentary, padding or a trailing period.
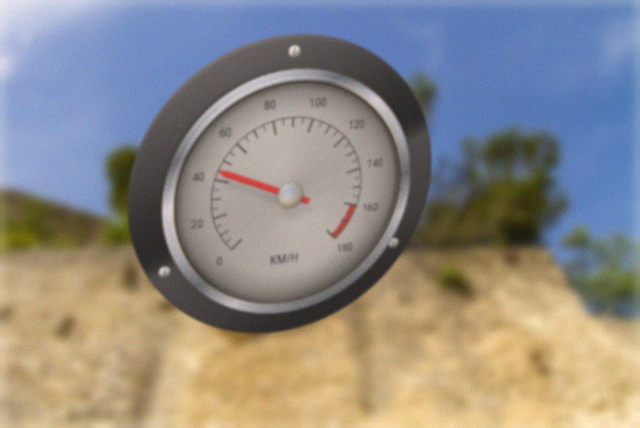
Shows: 45 km/h
